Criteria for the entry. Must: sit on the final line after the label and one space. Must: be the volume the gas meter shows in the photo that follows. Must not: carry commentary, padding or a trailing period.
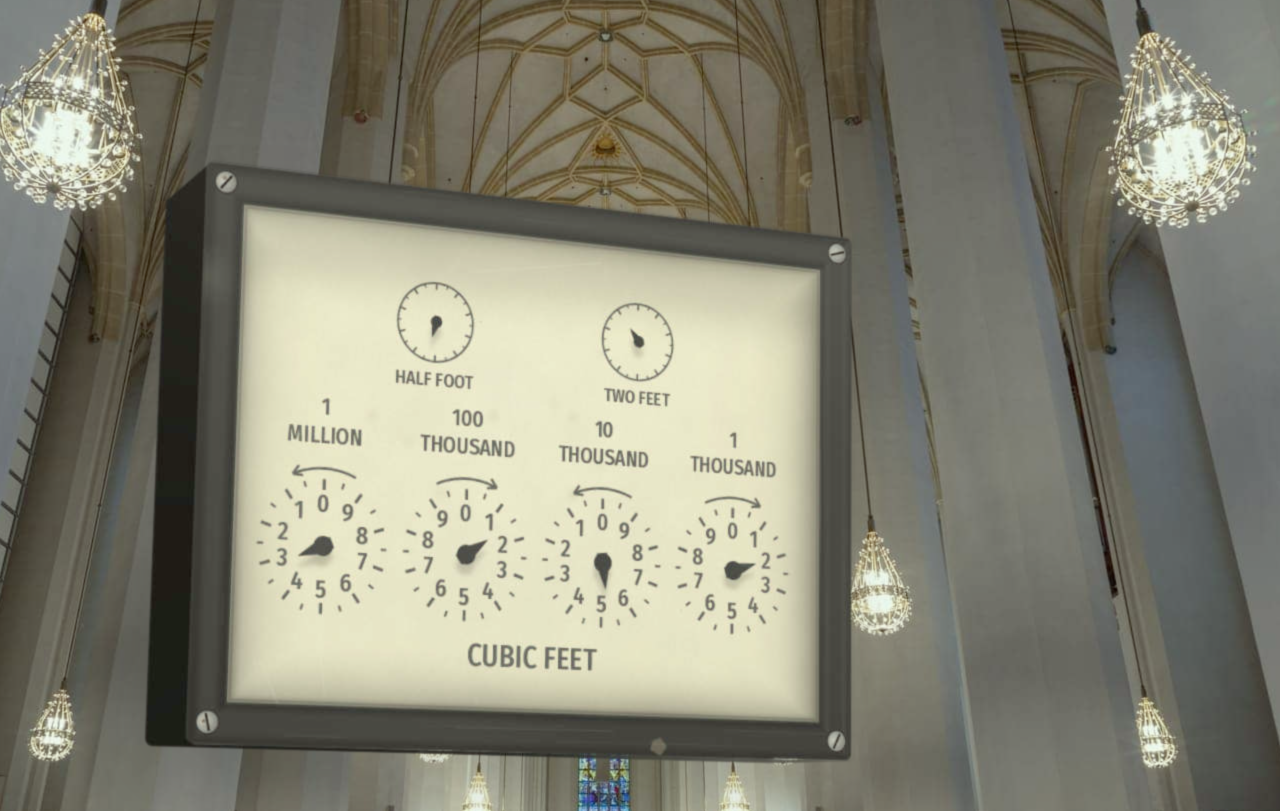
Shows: 315200 ft³
